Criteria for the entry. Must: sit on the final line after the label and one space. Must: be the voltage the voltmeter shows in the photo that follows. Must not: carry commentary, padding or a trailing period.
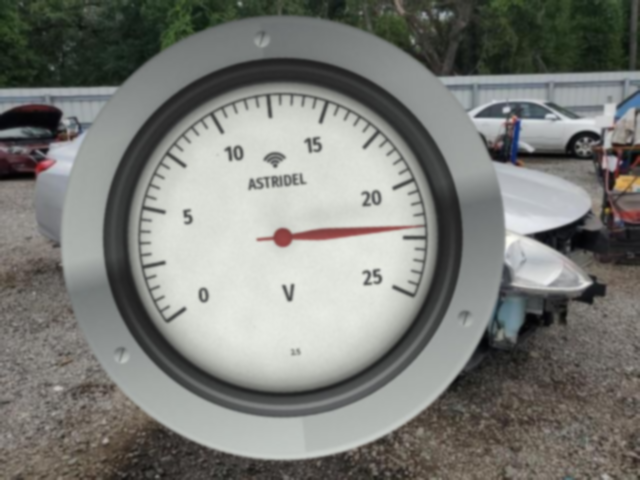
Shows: 22 V
